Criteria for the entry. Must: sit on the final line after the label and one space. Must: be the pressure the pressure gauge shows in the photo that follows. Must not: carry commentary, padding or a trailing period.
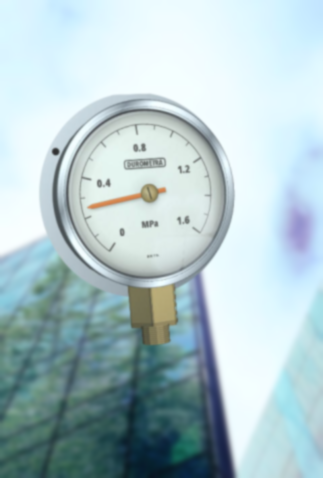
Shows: 0.25 MPa
